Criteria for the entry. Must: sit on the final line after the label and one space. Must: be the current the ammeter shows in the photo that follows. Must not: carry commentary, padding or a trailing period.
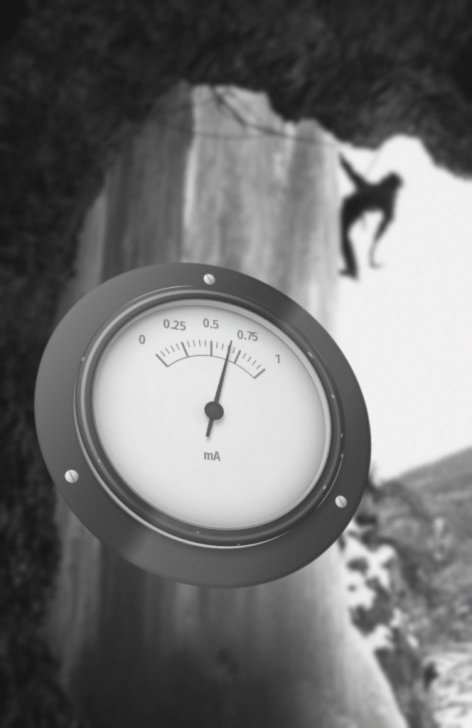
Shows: 0.65 mA
